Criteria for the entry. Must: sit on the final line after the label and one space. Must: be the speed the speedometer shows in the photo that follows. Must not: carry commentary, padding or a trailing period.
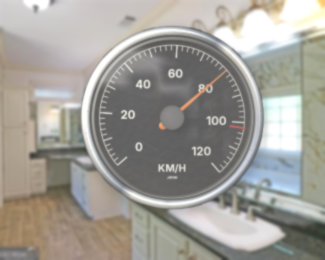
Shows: 80 km/h
